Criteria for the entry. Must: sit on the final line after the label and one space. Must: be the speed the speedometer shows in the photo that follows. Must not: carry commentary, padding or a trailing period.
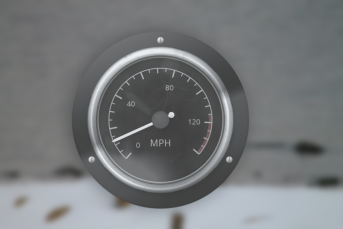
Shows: 12.5 mph
